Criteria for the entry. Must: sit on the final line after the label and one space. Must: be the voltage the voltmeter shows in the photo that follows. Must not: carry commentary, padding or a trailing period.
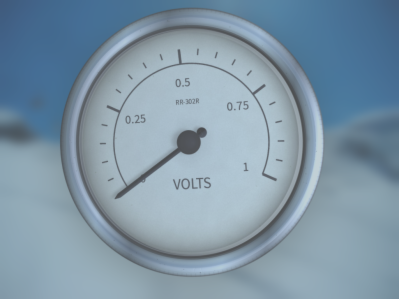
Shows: 0 V
